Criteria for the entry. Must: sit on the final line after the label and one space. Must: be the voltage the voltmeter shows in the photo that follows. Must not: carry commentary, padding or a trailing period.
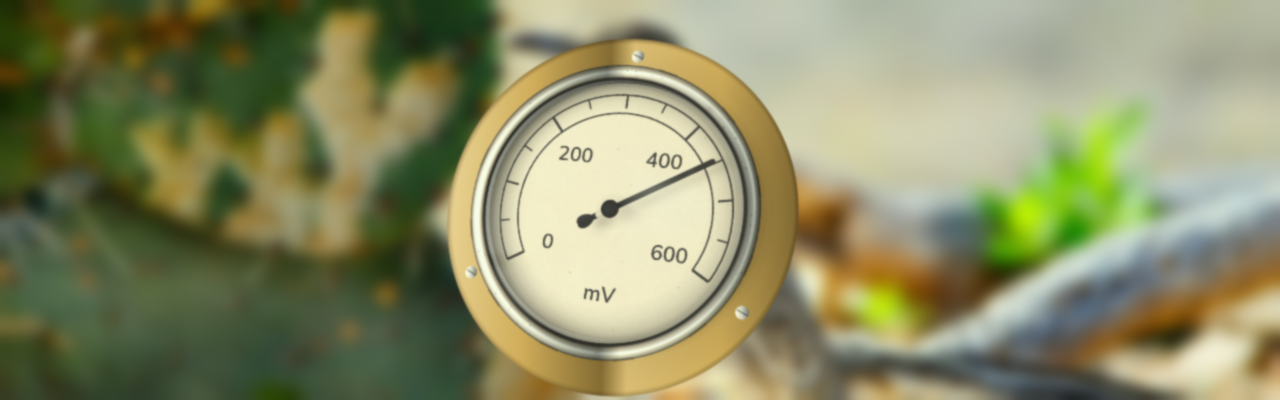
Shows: 450 mV
